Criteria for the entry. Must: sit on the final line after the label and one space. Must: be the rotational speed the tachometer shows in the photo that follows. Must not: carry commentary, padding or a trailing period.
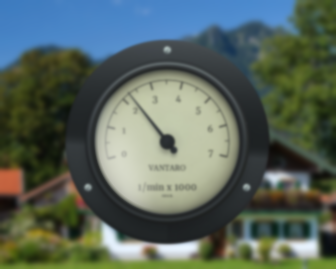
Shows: 2250 rpm
